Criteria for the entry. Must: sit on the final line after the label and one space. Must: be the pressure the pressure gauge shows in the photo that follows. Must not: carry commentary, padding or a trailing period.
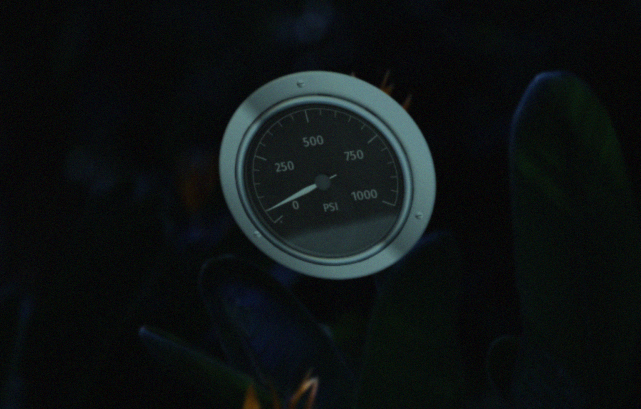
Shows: 50 psi
